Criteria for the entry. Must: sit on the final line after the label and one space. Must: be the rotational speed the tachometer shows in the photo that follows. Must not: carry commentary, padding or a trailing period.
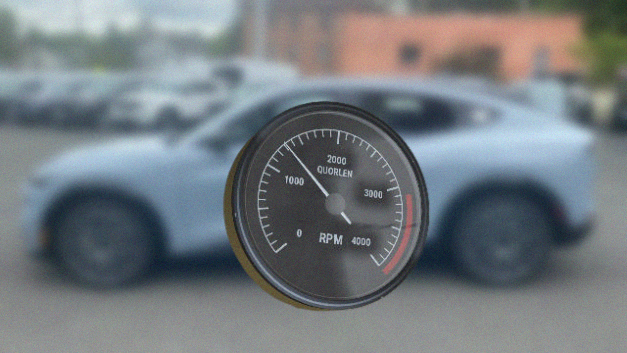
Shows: 1300 rpm
